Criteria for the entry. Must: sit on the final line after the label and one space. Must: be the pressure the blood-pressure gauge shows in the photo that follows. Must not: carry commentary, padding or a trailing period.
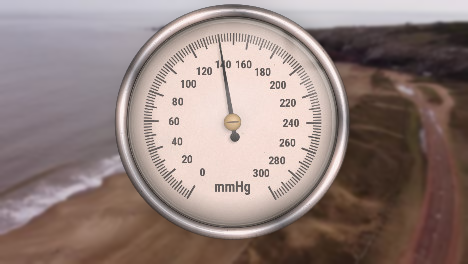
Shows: 140 mmHg
